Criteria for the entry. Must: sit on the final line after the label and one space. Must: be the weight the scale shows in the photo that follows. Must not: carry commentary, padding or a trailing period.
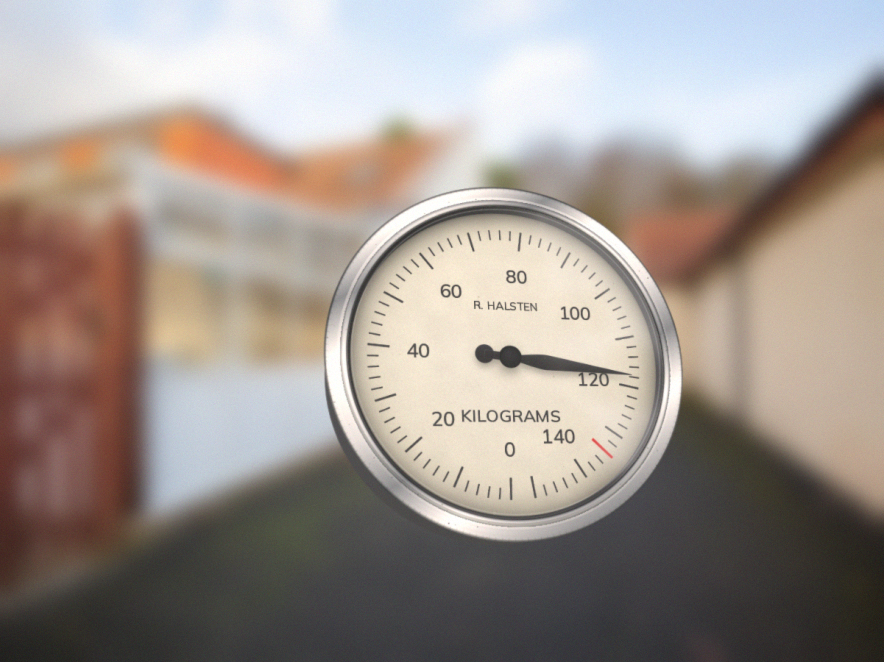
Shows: 118 kg
